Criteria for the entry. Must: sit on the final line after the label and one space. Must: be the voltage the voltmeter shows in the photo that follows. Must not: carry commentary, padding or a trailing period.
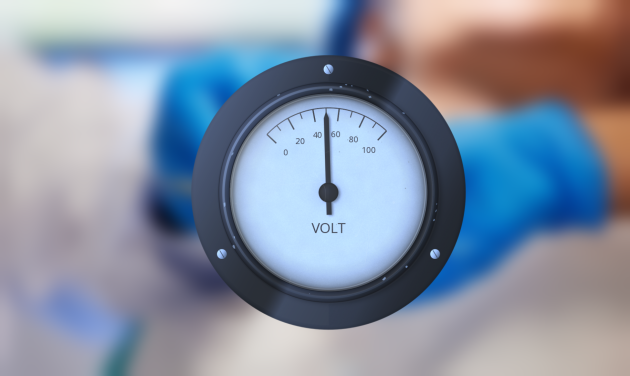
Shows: 50 V
